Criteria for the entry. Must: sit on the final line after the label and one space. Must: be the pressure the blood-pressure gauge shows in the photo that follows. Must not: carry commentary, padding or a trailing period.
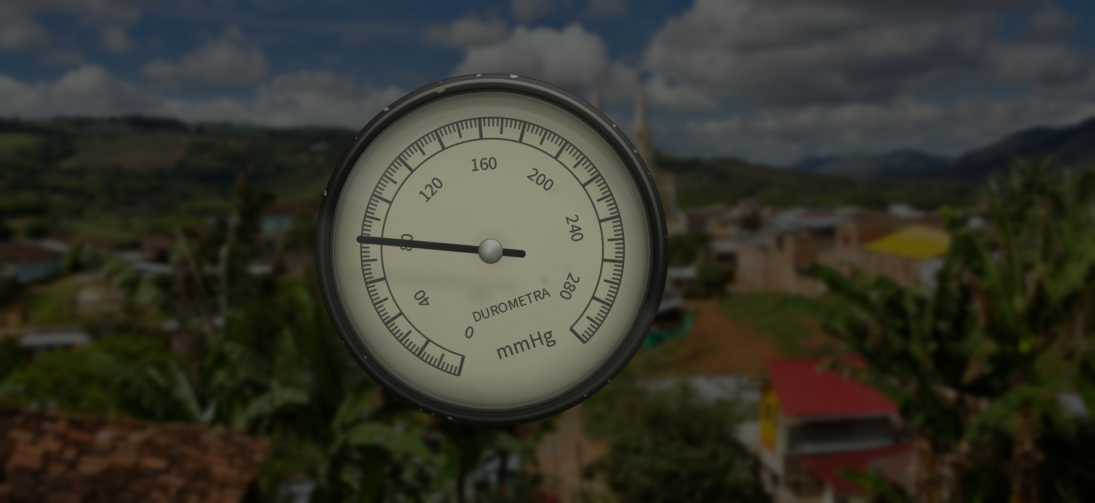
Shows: 80 mmHg
